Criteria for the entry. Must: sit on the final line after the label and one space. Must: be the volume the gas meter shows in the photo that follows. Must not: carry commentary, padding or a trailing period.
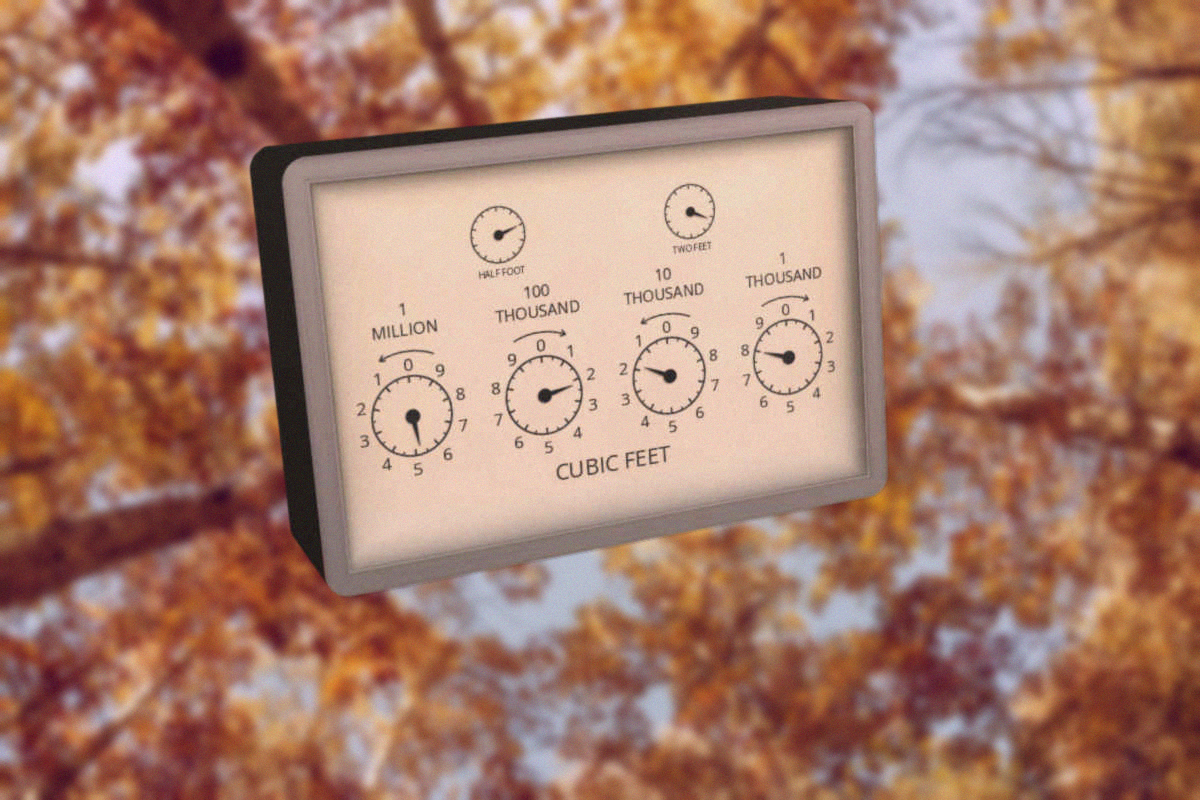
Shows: 521800 ft³
